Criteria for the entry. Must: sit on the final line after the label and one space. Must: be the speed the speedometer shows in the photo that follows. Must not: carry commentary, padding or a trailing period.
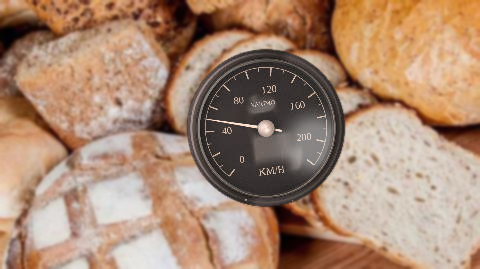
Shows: 50 km/h
